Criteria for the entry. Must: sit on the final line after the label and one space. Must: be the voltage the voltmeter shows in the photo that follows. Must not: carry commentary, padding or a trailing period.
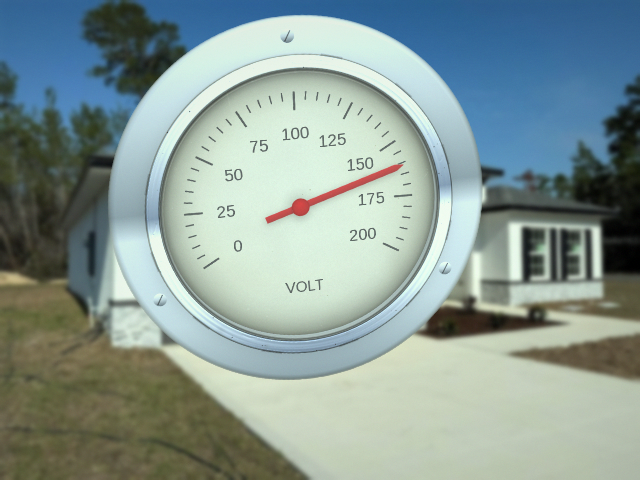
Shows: 160 V
